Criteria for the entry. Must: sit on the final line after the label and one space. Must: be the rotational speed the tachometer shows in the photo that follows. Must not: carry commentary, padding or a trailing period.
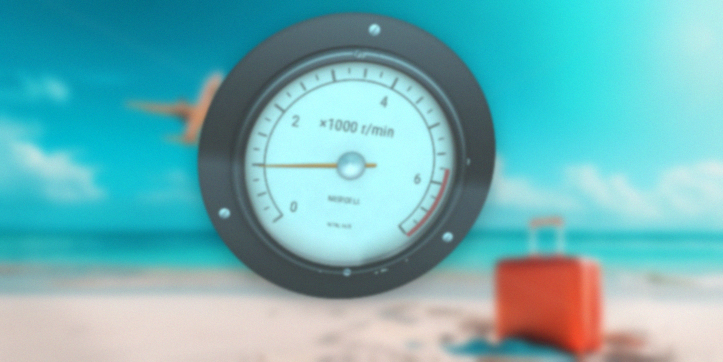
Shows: 1000 rpm
